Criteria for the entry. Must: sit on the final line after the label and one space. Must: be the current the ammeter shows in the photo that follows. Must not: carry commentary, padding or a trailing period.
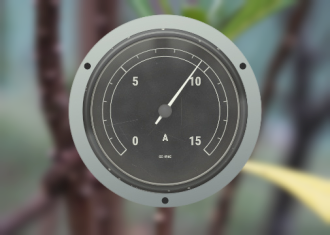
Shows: 9.5 A
